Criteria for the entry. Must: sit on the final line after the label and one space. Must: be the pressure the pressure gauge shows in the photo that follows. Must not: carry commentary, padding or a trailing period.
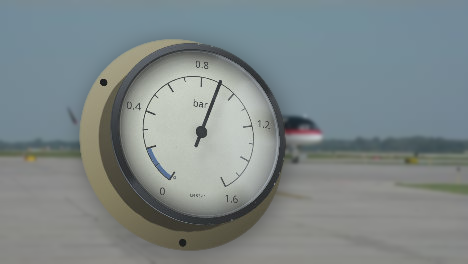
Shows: 0.9 bar
